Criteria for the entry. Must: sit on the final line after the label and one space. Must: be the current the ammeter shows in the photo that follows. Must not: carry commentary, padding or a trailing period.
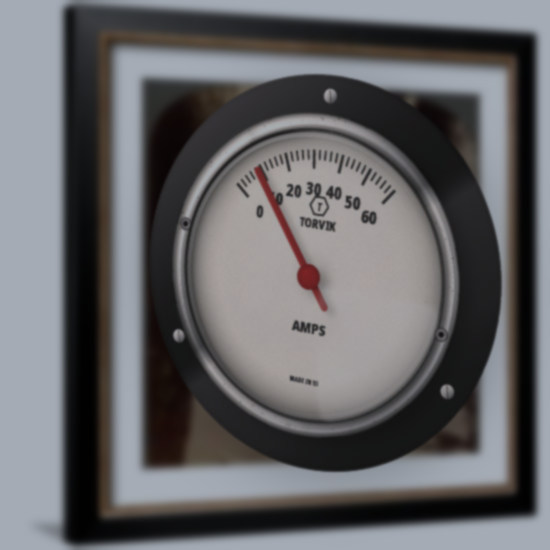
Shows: 10 A
